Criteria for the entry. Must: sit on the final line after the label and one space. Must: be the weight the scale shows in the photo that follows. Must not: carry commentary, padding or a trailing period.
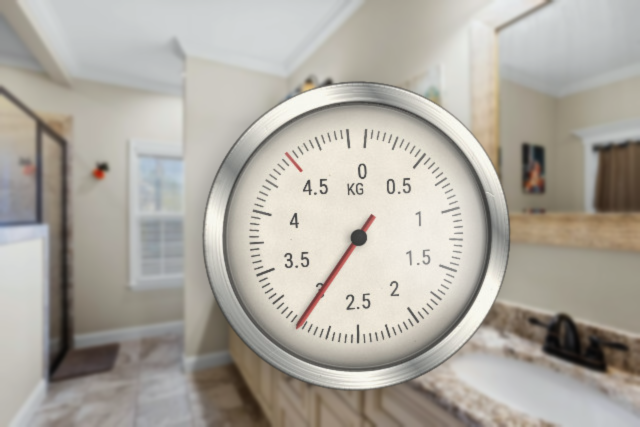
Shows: 3 kg
